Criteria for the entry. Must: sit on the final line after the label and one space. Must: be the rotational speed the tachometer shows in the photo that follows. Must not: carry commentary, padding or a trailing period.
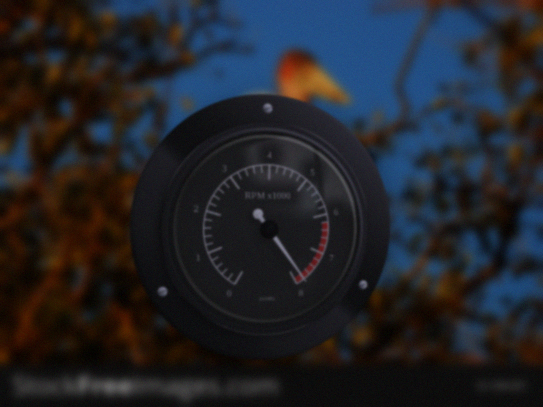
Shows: 7800 rpm
